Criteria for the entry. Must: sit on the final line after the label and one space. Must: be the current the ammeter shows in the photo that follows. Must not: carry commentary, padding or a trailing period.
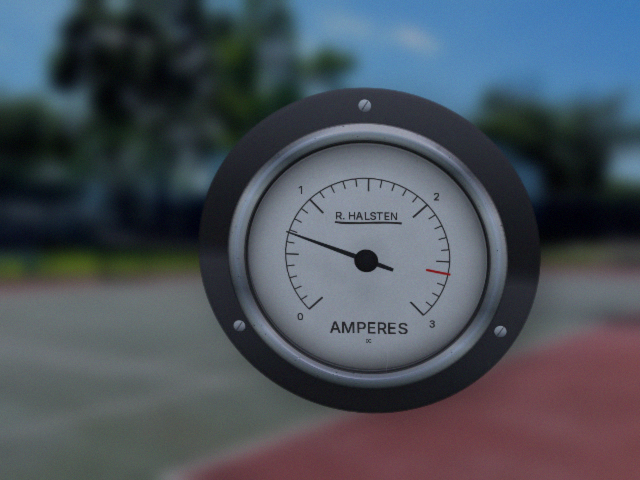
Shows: 0.7 A
